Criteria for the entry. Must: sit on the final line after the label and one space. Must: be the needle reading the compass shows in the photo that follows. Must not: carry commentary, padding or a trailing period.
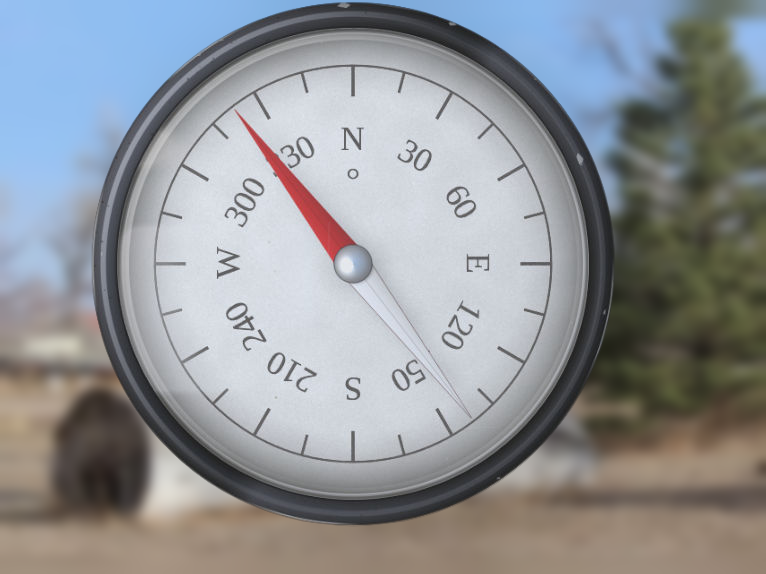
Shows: 322.5 °
